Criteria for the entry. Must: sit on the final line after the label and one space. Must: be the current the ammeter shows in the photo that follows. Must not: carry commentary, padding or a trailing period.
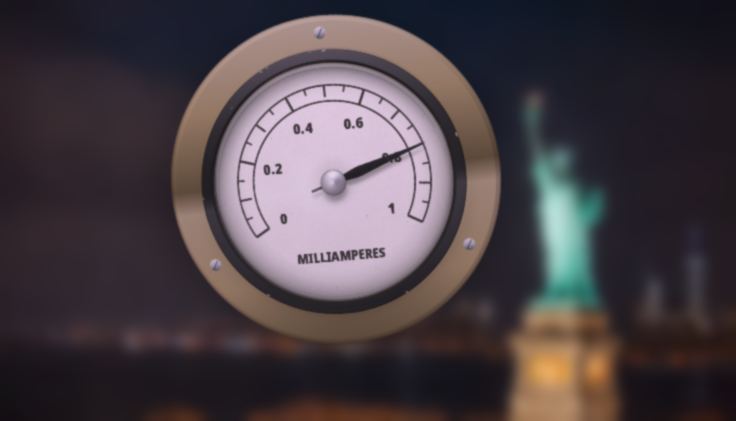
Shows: 0.8 mA
